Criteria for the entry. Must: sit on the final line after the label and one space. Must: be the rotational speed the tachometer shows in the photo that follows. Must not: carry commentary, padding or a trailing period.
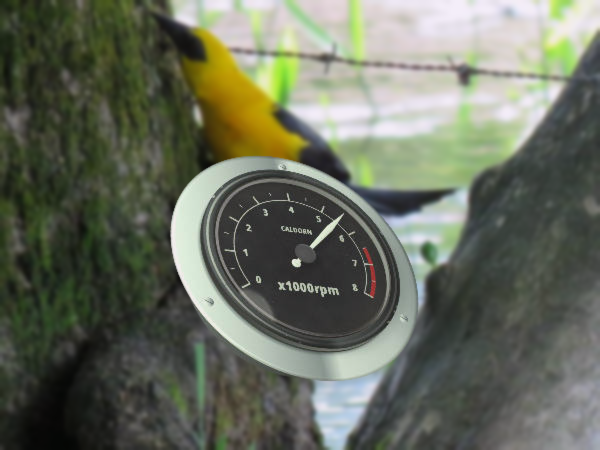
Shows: 5500 rpm
